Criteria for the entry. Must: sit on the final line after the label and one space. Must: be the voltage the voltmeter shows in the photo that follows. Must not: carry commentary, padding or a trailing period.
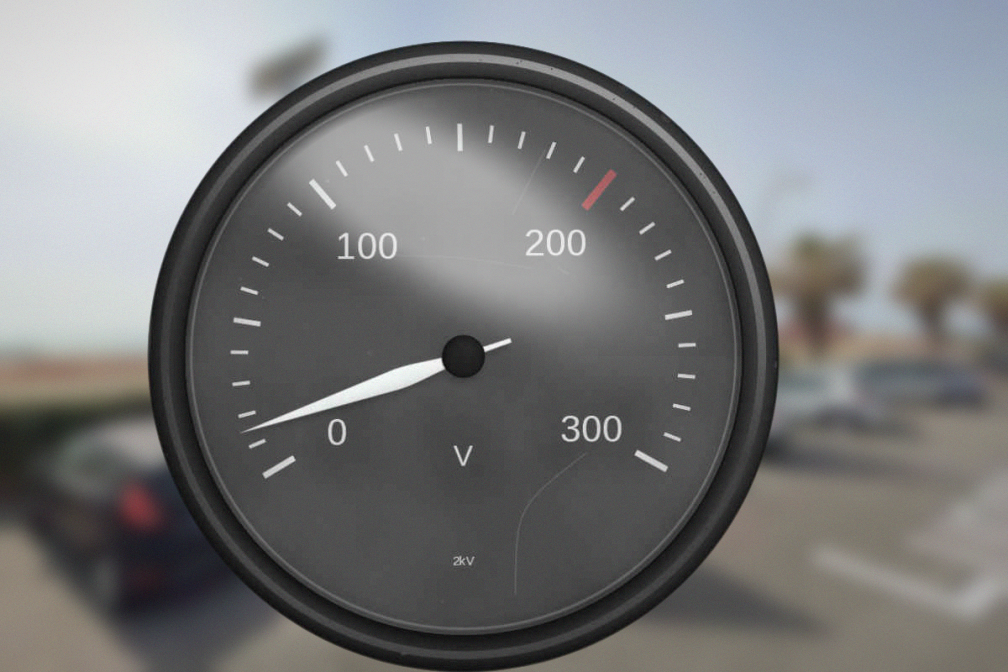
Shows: 15 V
